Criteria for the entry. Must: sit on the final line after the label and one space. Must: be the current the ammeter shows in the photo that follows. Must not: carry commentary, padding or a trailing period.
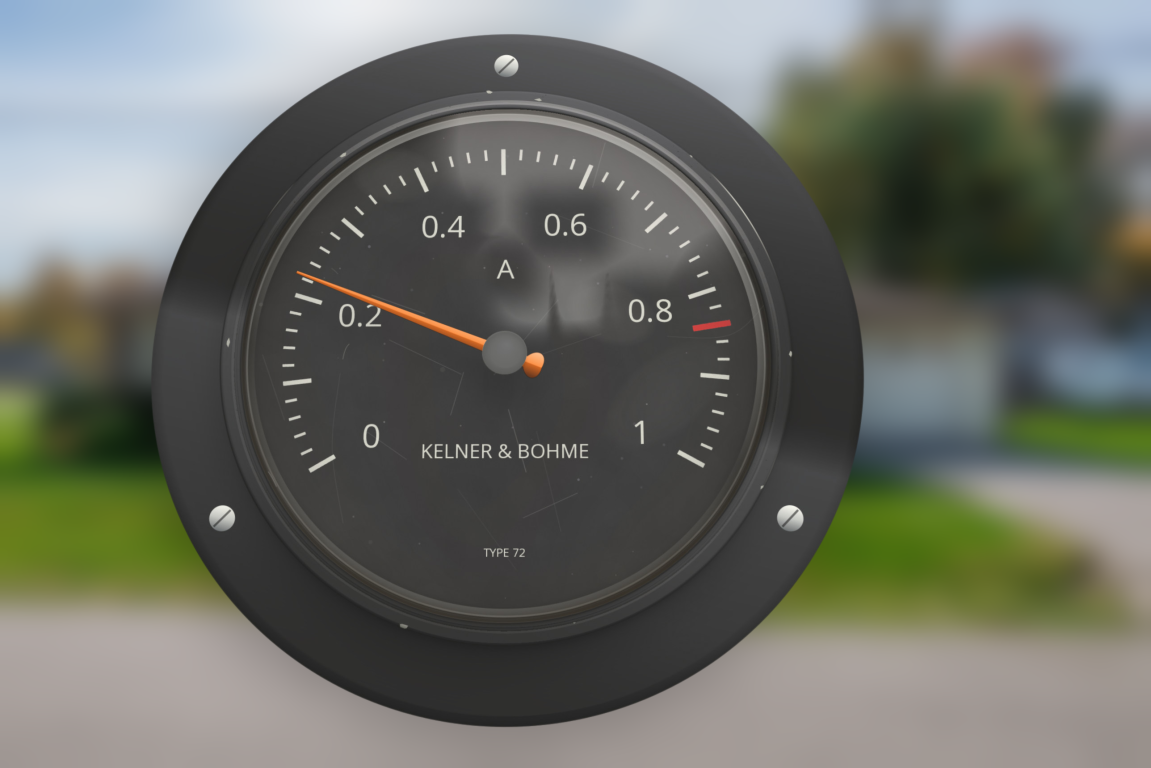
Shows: 0.22 A
